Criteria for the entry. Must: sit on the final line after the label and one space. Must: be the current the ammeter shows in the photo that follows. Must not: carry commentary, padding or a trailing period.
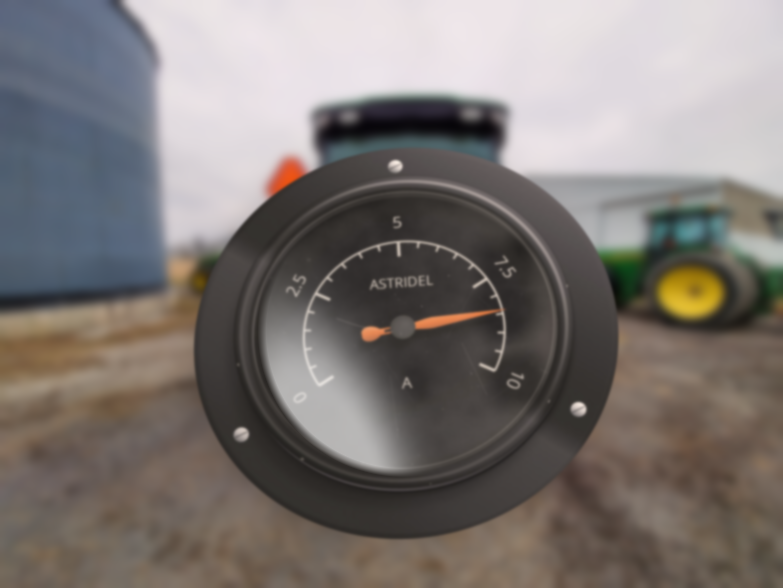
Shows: 8.5 A
